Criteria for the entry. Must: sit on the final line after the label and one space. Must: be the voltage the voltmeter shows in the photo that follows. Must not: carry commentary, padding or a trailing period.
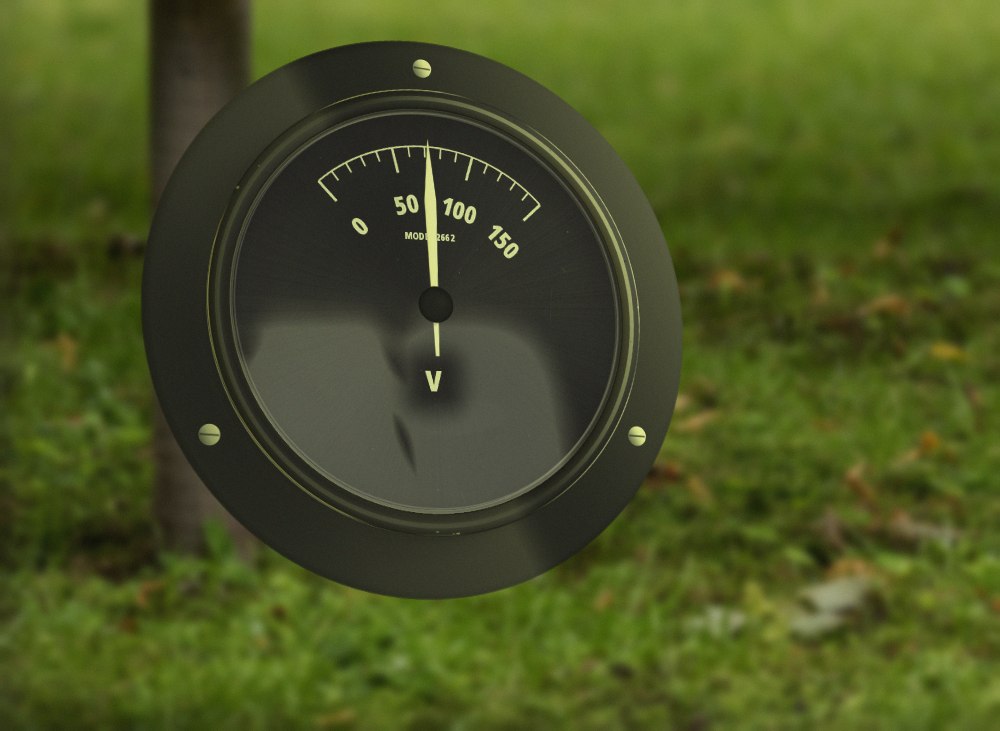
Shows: 70 V
